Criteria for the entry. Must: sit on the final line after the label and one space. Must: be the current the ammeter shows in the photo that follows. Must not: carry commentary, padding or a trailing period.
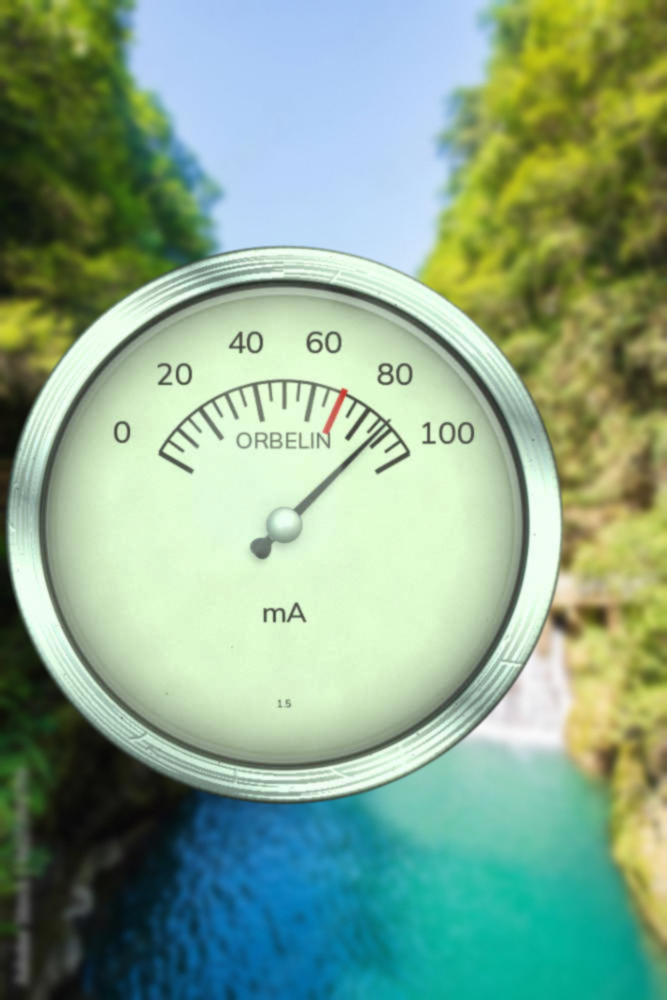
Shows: 87.5 mA
